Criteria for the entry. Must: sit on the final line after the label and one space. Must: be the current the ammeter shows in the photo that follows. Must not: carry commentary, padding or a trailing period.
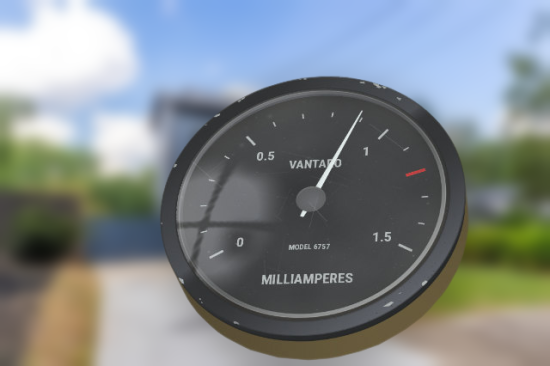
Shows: 0.9 mA
